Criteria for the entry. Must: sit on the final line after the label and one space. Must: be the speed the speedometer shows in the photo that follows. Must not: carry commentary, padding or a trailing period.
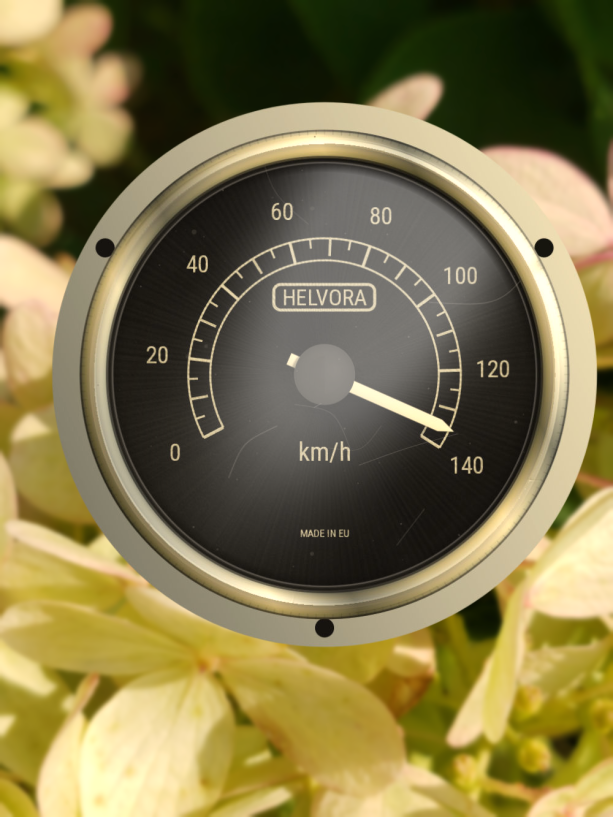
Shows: 135 km/h
